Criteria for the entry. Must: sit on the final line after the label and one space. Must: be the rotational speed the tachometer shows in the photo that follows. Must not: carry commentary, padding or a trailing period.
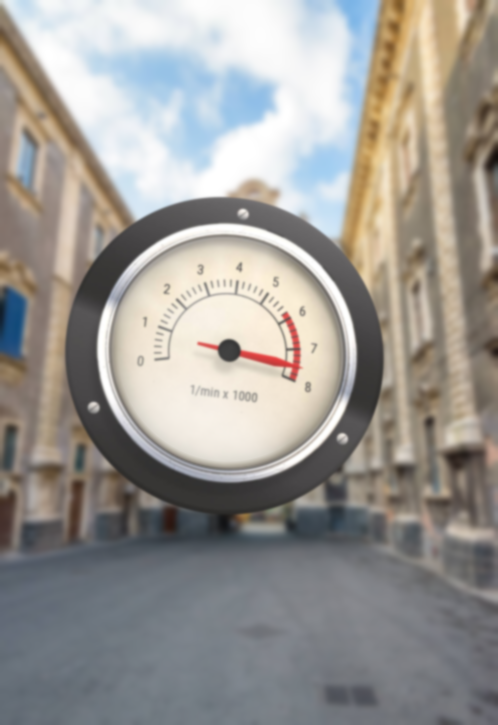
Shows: 7600 rpm
